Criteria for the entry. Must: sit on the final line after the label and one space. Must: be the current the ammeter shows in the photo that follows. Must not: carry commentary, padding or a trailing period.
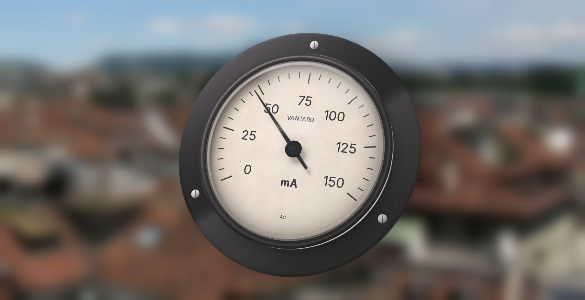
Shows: 47.5 mA
